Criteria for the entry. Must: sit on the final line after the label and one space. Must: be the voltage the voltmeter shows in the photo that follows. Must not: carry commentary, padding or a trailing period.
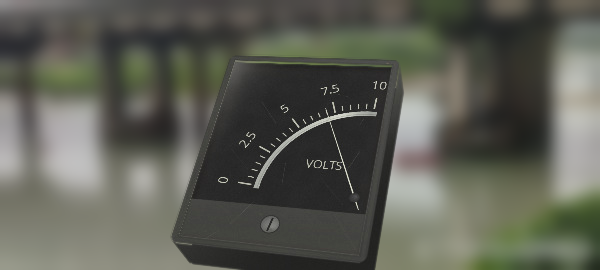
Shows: 7 V
